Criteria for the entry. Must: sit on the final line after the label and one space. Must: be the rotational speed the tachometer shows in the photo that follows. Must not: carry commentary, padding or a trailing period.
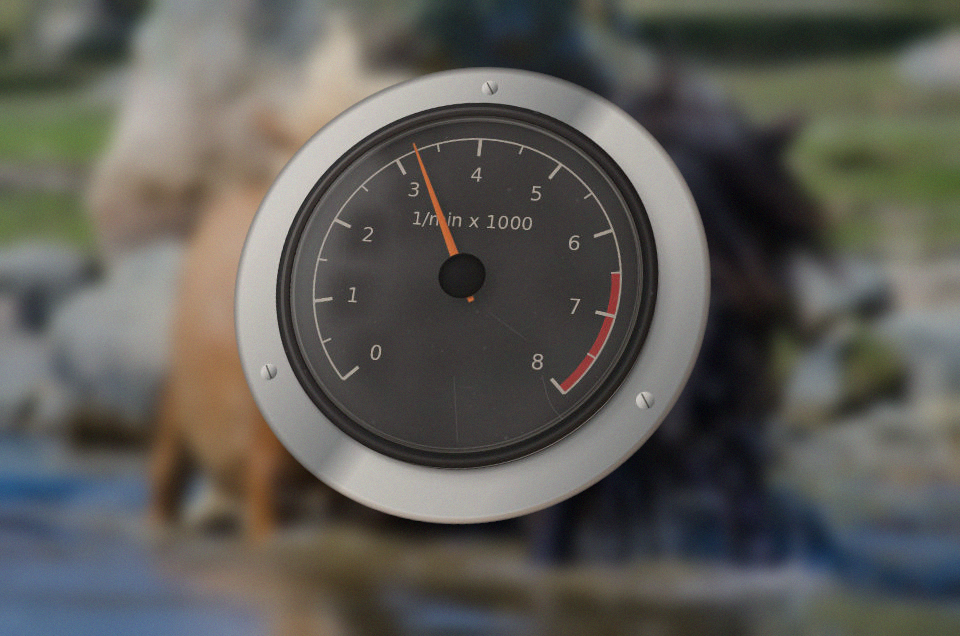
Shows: 3250 rpm
